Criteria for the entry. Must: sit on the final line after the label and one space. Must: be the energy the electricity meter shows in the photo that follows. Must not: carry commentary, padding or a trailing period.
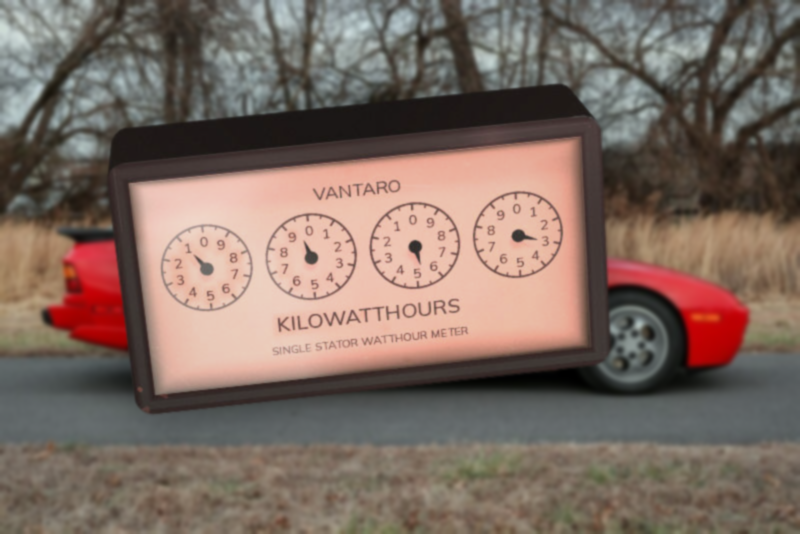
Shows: 953 kWh
